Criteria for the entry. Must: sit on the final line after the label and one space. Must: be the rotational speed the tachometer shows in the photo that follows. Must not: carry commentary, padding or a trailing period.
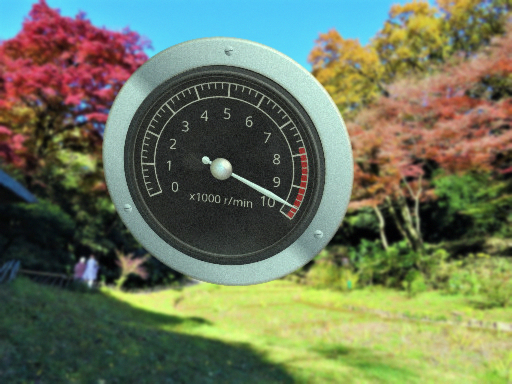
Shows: 9600 rpm
